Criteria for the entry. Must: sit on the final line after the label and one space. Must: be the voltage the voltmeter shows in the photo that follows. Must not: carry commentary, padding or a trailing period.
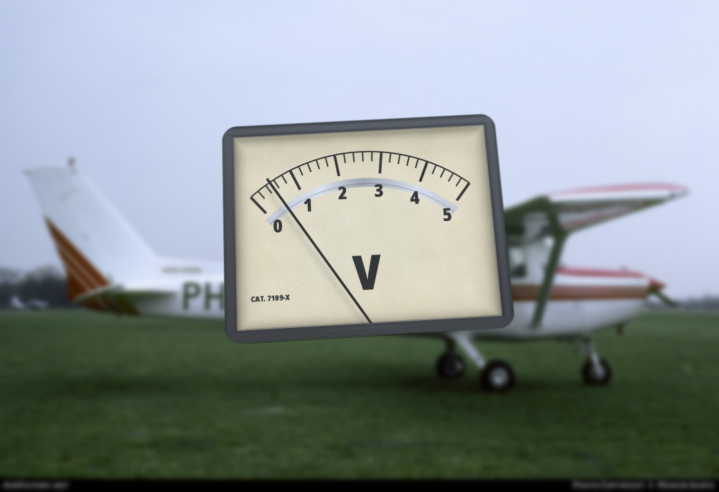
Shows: 0.5 V
